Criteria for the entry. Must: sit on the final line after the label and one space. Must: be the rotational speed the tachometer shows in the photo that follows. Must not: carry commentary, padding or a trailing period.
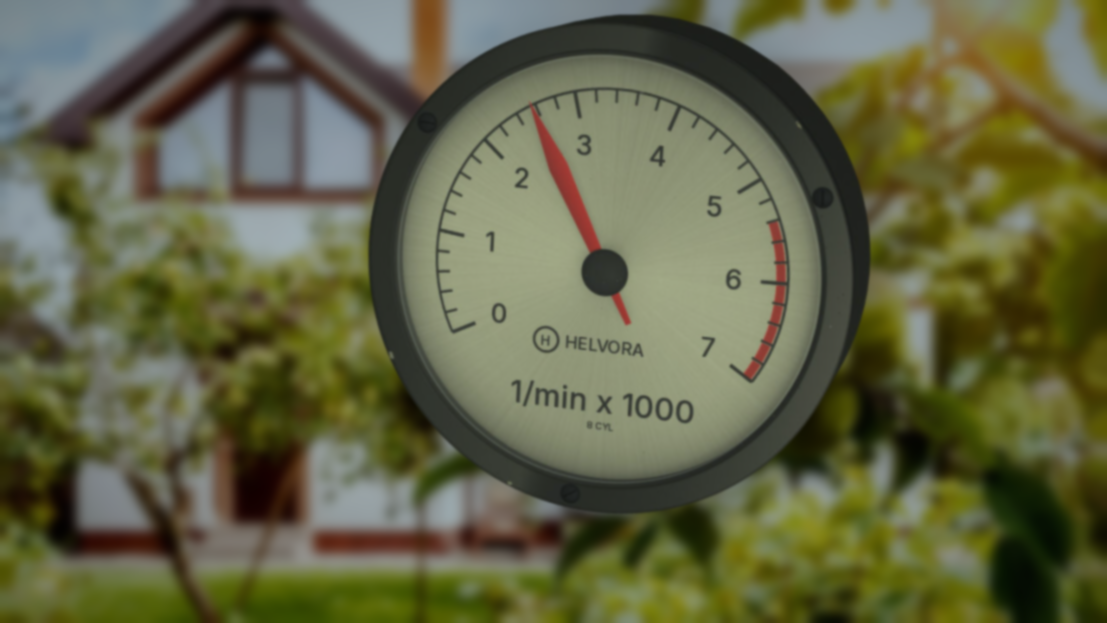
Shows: 2600 rpm
